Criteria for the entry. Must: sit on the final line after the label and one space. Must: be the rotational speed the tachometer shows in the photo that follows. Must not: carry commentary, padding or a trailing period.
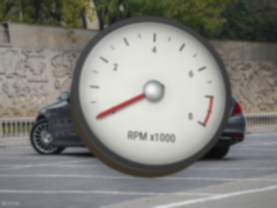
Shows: 0 rpm
